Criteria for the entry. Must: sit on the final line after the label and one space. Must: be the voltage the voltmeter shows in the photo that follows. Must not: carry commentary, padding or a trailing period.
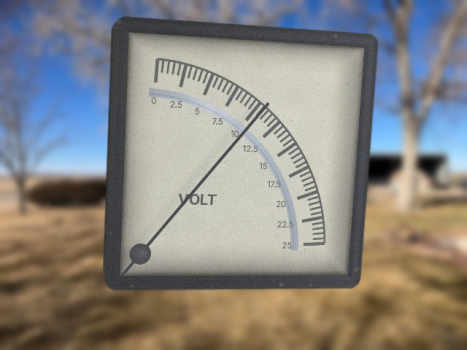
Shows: 10.5 V
